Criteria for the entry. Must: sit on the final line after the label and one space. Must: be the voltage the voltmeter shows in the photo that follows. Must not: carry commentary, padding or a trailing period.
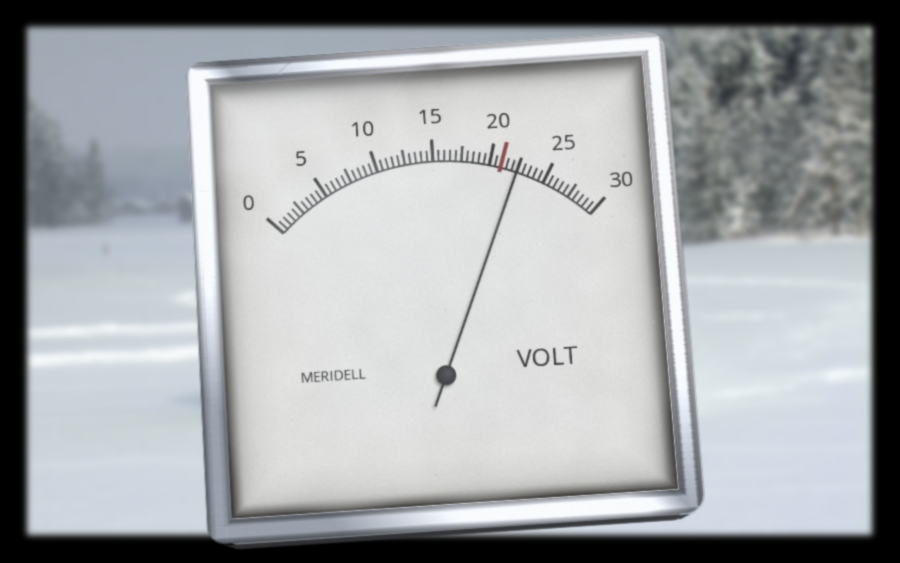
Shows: 22.5 V
